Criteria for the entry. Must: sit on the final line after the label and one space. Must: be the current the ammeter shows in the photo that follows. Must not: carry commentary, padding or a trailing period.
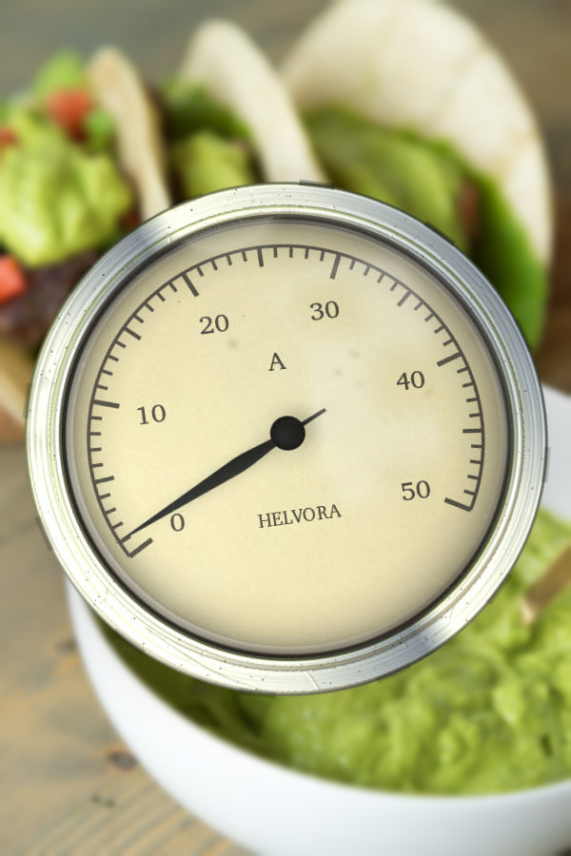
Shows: 1 A
